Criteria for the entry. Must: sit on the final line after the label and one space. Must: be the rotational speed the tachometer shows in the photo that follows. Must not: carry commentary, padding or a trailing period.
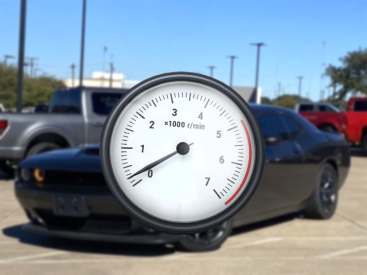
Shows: 200 rpm
